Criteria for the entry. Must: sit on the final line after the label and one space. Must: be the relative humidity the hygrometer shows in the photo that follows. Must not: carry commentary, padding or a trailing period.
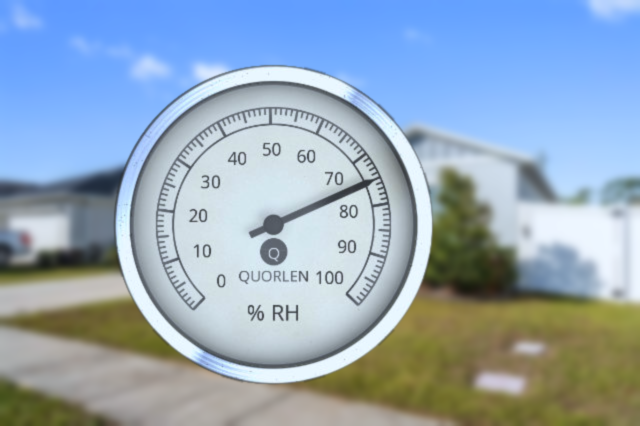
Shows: 75 %
